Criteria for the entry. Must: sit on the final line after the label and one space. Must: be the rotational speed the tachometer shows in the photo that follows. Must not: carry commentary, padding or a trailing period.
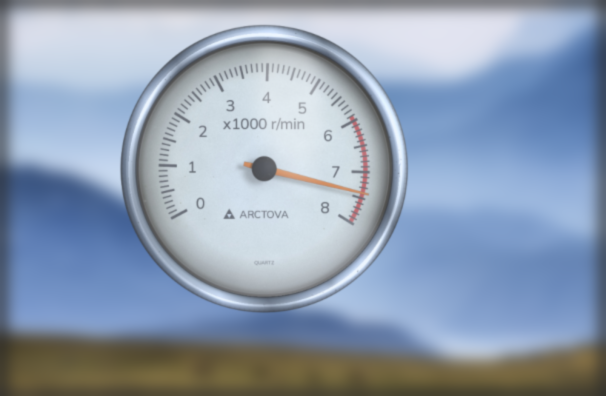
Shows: 7400 rpm
